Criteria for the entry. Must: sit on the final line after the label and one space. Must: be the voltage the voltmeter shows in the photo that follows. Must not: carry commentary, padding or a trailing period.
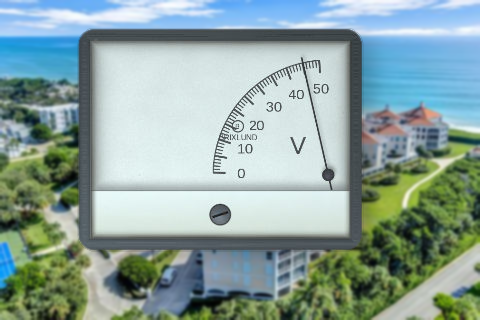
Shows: 45 V
